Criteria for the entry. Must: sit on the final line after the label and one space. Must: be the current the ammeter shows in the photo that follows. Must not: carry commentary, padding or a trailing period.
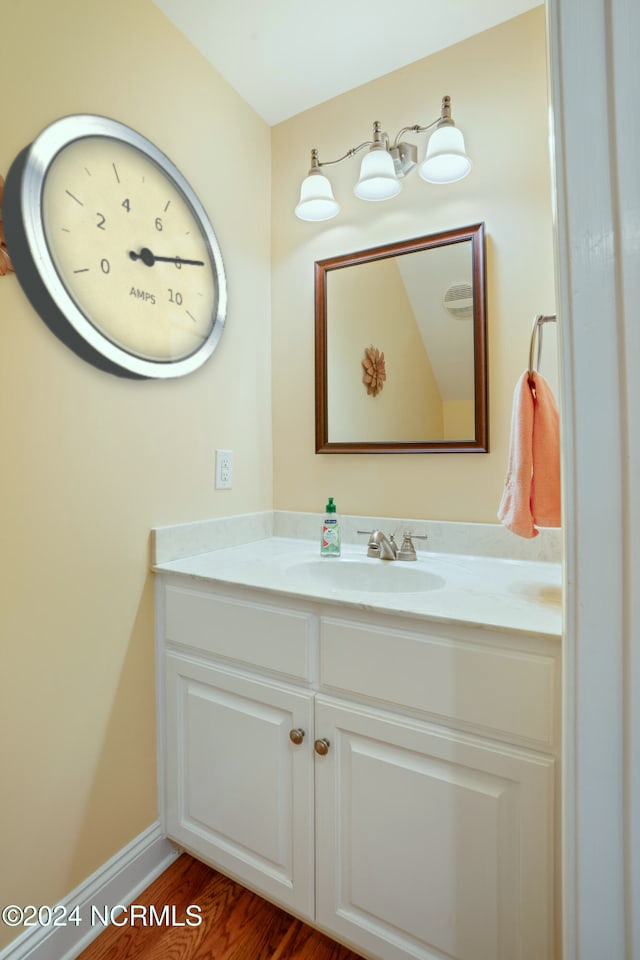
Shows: 8 A
